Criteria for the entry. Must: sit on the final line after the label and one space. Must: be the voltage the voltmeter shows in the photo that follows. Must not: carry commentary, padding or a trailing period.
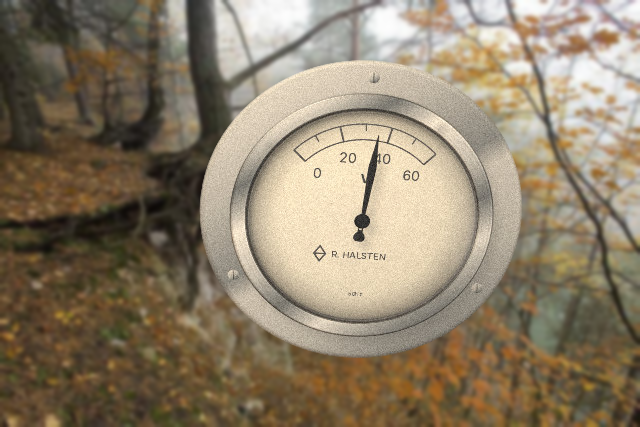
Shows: 35 V
